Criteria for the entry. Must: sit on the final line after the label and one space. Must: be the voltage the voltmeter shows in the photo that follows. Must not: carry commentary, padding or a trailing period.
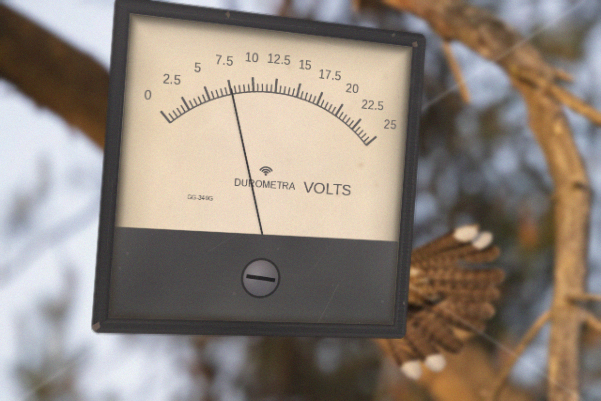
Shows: 7.5 V
